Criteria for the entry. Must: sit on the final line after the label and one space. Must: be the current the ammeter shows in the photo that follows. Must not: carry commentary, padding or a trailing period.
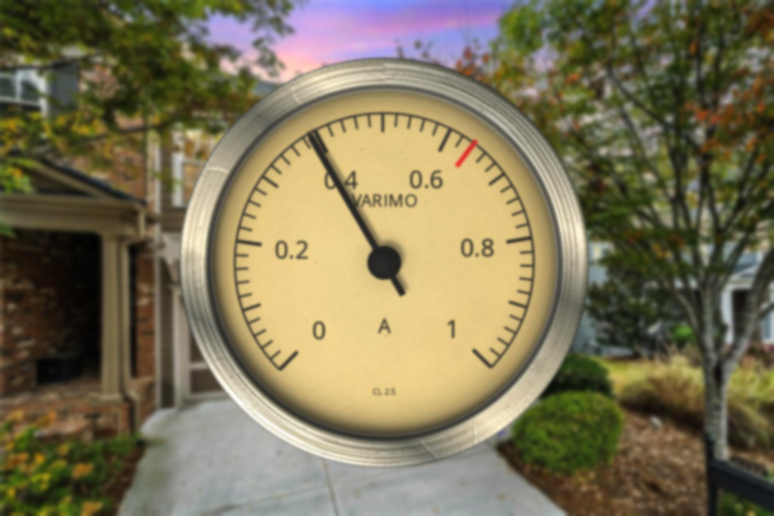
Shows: 0.39 A
